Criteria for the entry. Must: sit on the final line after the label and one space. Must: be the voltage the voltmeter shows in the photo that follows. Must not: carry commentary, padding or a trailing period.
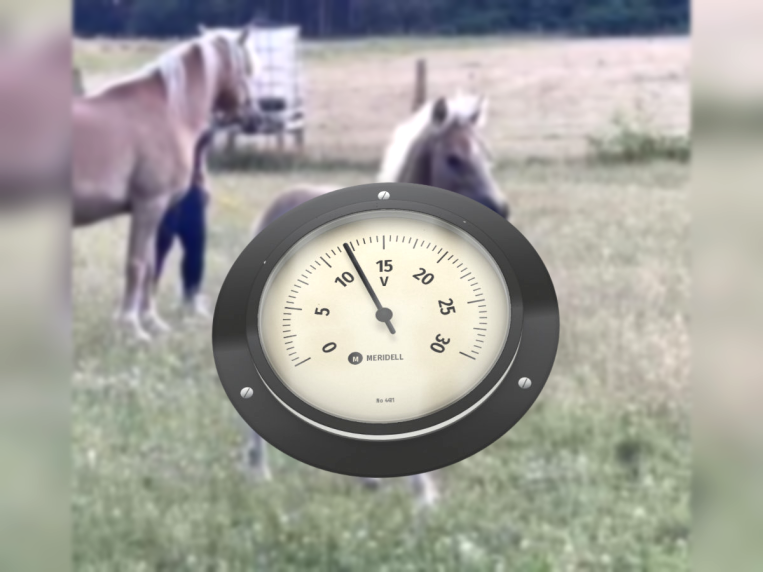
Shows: 12 V
